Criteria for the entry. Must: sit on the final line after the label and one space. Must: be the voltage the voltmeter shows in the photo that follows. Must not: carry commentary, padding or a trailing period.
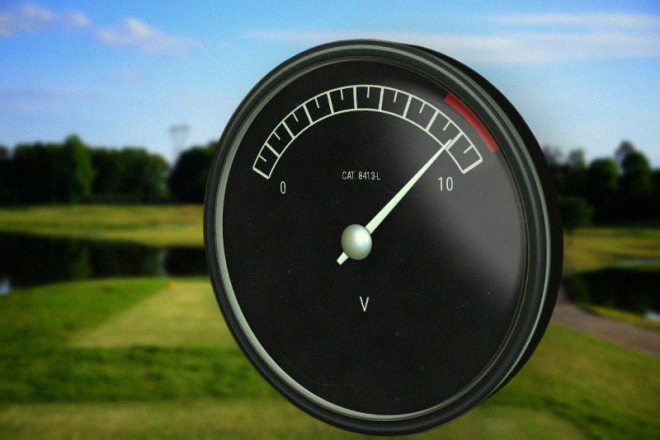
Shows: 9 V
